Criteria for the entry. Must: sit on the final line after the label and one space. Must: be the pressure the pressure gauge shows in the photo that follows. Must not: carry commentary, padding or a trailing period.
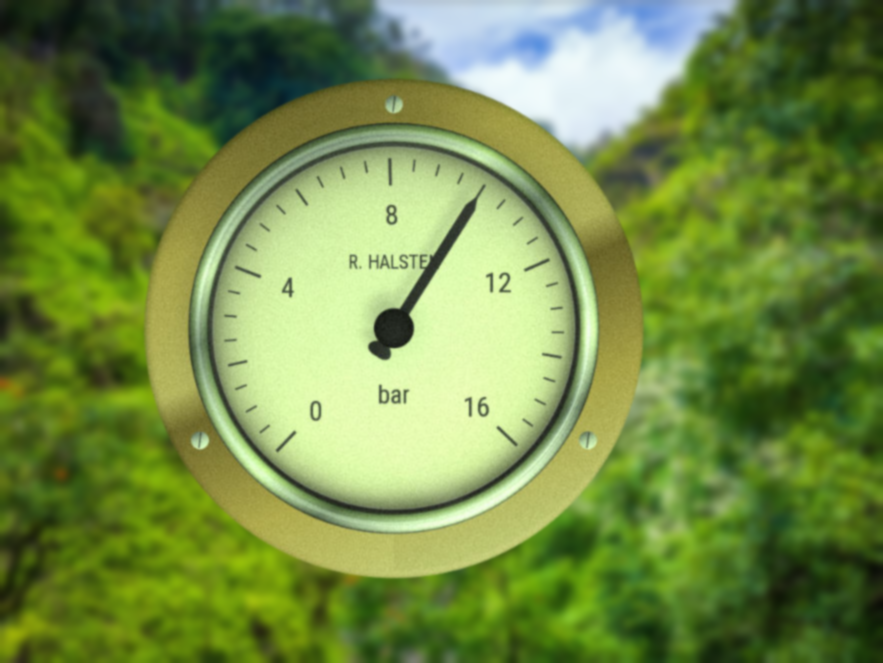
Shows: 10 bar
